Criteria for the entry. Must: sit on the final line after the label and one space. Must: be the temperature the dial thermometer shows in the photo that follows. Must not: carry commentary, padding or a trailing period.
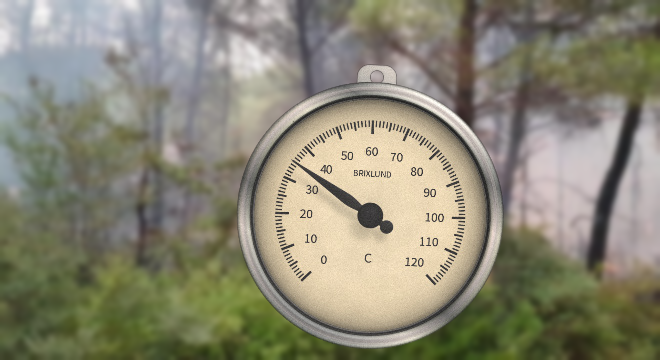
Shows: 35 °C
